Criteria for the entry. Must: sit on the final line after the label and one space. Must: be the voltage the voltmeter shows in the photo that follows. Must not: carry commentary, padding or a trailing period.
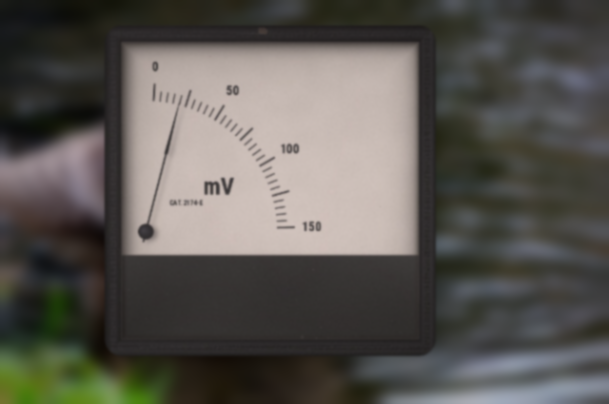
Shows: 20 mV
